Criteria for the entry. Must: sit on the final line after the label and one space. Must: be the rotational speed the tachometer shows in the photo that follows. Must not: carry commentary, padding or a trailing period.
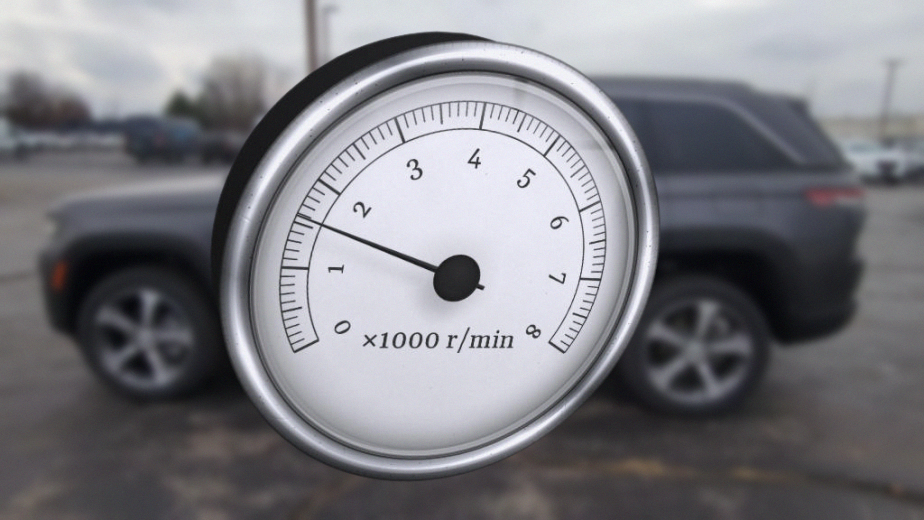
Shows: 1600 rpm
